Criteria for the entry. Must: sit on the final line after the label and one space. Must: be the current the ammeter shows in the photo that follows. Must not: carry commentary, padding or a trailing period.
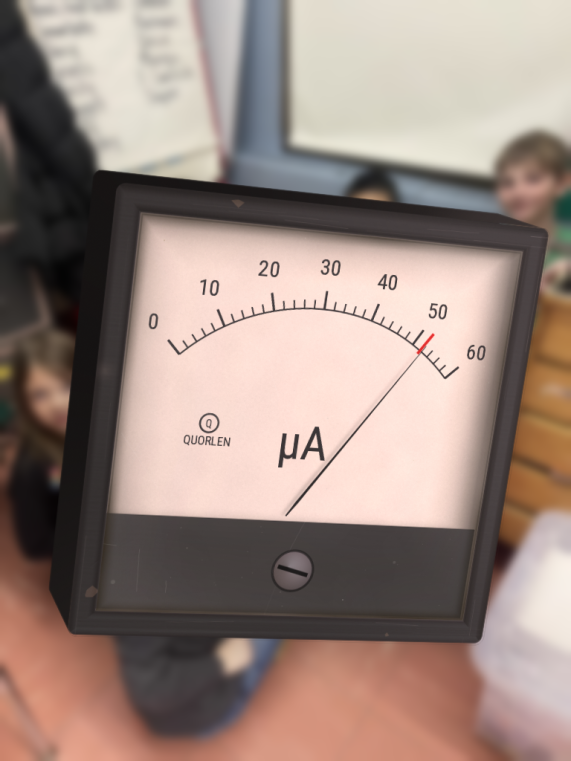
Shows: 52 µA
